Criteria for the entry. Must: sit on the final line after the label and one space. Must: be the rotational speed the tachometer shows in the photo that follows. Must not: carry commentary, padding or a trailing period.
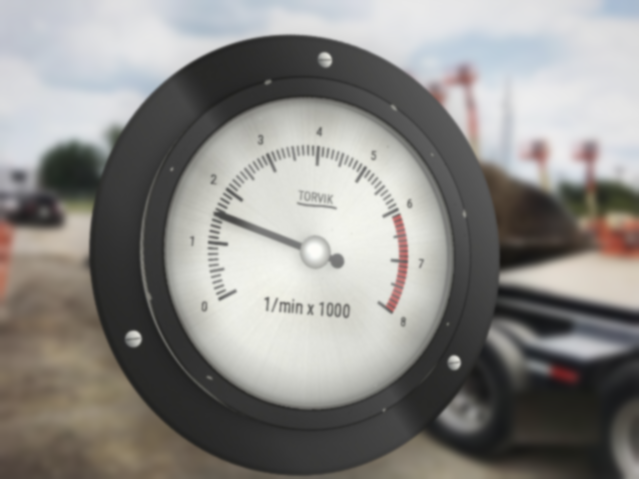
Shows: 1500 rpm
